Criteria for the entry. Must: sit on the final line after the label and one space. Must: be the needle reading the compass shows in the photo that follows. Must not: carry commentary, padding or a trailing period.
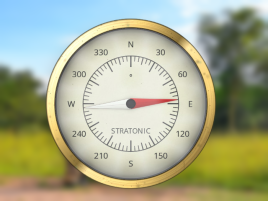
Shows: 85 °
